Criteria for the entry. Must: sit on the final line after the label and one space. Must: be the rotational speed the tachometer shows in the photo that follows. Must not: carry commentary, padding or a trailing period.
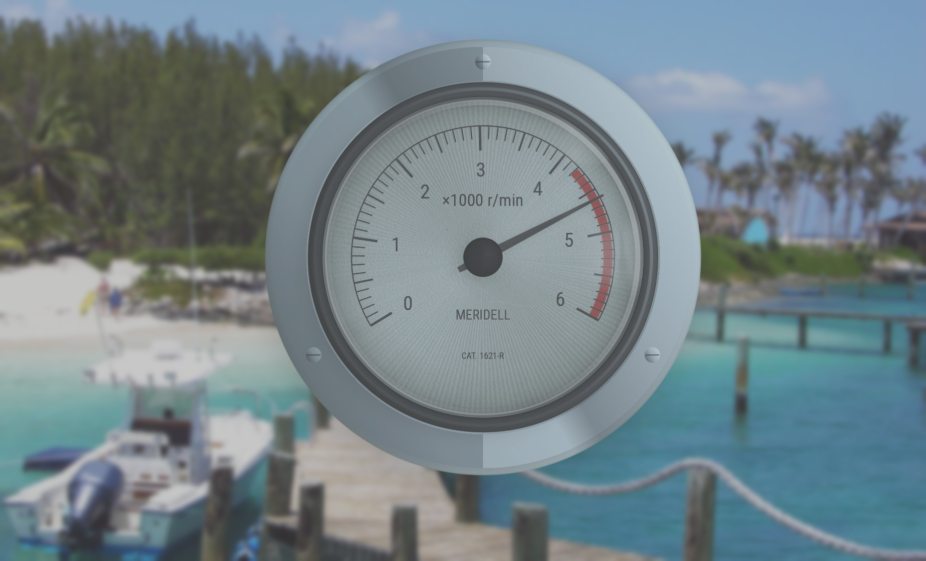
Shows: 4600 rpm
